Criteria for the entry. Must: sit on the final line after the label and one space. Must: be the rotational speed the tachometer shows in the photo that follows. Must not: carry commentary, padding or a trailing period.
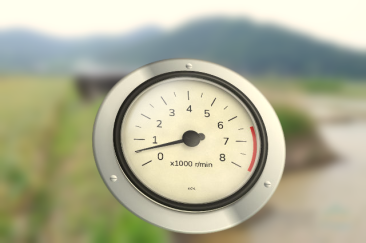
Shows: 500 rpm
